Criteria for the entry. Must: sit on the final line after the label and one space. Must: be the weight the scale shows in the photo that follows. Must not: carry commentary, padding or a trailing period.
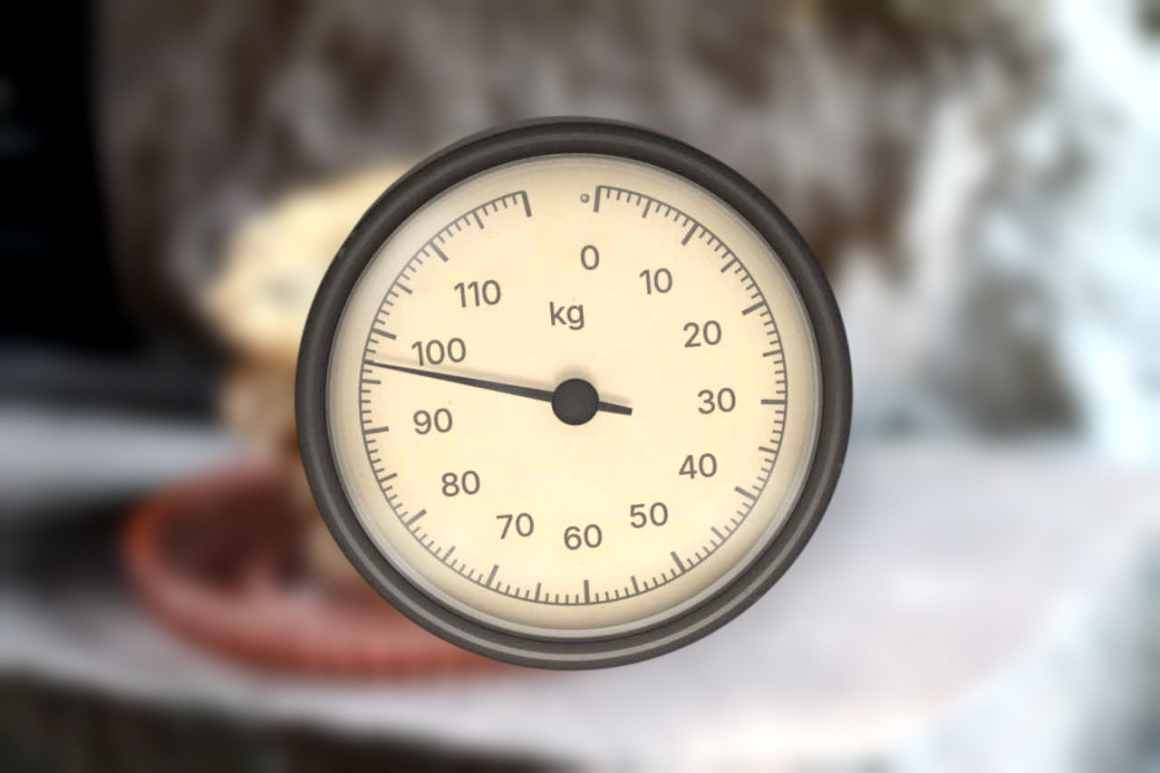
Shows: 97 kg
